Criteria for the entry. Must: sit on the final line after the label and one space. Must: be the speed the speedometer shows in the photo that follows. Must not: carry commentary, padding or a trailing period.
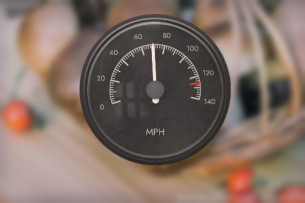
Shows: 70 mph
